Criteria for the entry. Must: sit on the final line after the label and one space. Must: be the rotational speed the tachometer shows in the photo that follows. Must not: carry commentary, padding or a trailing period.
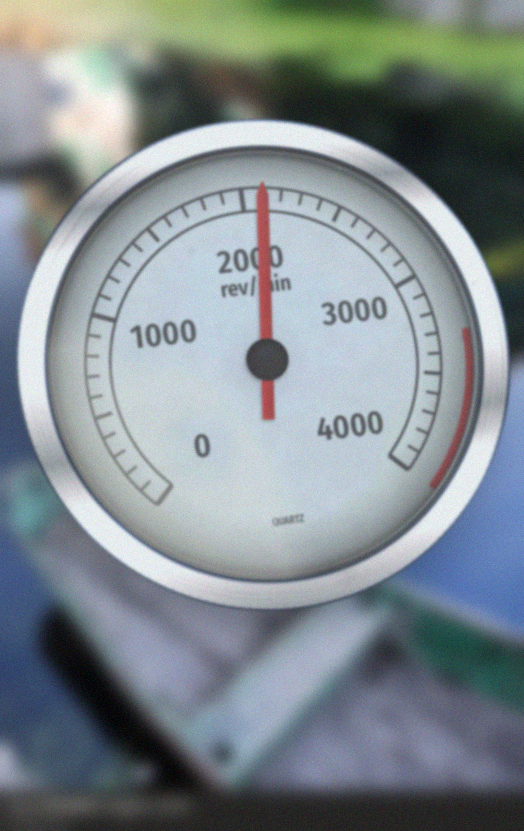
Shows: 2100 rpm
